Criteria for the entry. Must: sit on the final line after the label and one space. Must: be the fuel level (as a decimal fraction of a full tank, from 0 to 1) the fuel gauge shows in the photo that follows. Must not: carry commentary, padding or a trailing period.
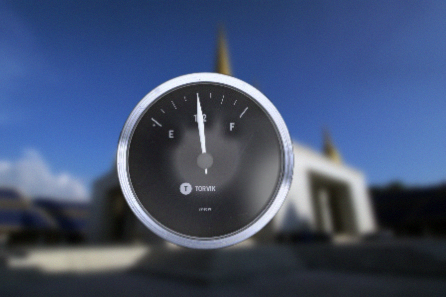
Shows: 0.5
